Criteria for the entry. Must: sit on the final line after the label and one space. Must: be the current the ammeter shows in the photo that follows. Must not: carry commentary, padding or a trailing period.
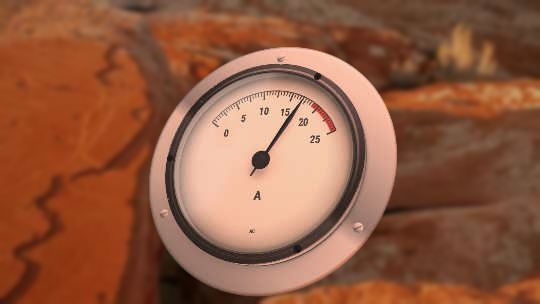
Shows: 17.5 A
